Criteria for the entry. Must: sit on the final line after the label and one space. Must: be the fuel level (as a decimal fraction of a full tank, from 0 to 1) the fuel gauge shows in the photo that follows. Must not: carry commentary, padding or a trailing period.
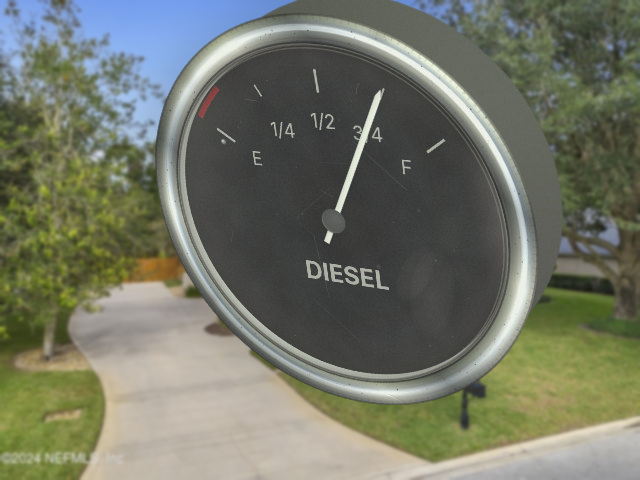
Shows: 0.75
